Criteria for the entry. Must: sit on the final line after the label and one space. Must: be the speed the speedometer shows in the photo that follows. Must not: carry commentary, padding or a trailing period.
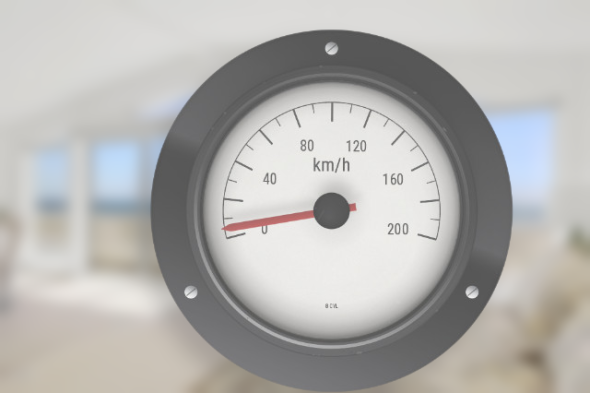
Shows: 5 km/h
